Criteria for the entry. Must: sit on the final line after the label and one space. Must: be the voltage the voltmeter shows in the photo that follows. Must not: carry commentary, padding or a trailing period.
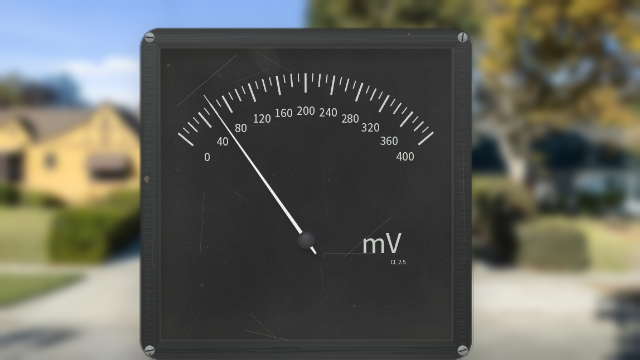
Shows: 60 mV
